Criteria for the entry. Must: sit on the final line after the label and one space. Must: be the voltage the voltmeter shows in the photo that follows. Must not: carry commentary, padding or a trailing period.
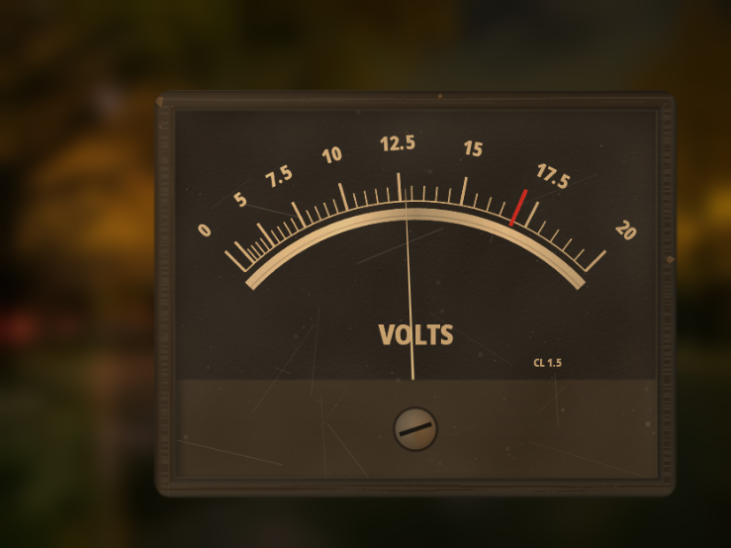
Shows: 12.75 V
